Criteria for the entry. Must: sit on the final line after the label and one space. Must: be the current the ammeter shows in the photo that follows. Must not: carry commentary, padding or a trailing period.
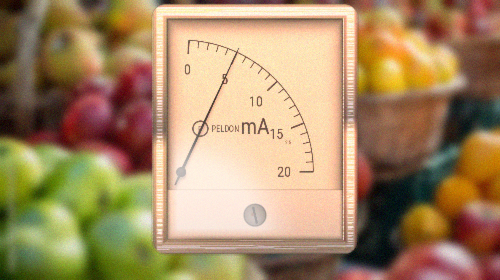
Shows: 5 mA
